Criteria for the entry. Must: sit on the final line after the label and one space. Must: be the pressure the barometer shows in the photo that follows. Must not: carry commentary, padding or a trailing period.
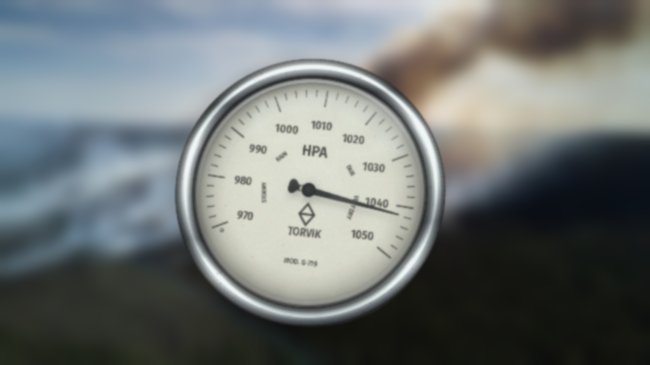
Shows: 1042 hPa
